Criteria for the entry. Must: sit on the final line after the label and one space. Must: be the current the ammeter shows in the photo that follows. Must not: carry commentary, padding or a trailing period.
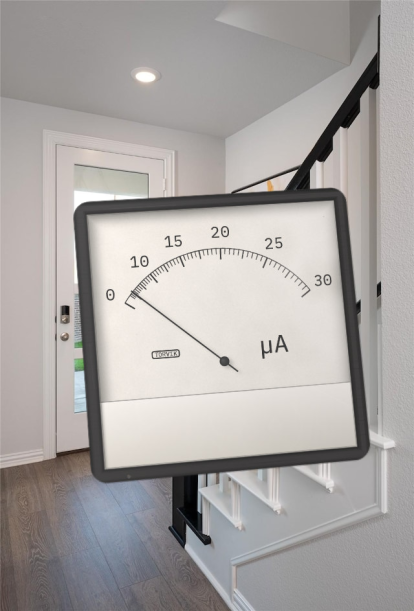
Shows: 5 µA
